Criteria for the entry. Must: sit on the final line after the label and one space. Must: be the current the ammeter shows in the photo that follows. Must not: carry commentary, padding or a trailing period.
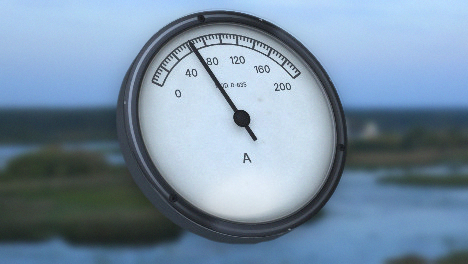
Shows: 60 A
